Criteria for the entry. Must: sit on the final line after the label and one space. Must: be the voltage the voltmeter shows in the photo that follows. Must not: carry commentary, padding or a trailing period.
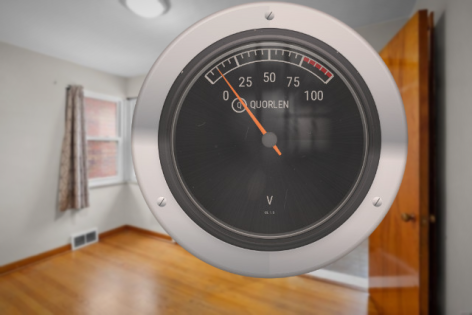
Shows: 10 V
